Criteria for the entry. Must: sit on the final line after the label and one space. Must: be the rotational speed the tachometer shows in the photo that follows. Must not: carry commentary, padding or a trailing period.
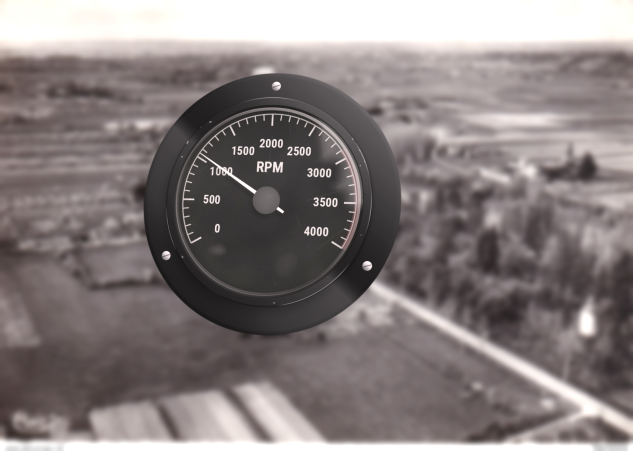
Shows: 1050 rpm
